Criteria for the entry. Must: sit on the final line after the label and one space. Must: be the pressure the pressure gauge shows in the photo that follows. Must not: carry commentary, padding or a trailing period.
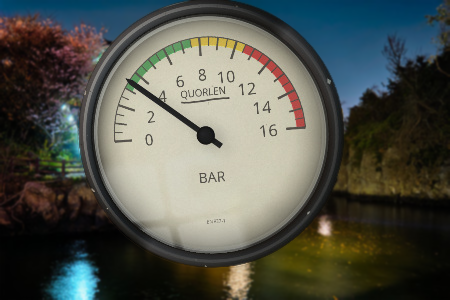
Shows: 3.5 bar
